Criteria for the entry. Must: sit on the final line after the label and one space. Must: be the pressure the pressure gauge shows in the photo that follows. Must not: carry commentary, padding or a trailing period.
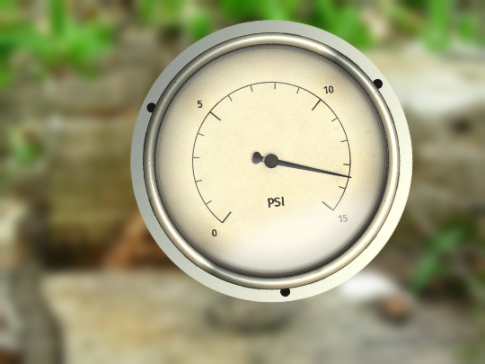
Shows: 13.5 psi
